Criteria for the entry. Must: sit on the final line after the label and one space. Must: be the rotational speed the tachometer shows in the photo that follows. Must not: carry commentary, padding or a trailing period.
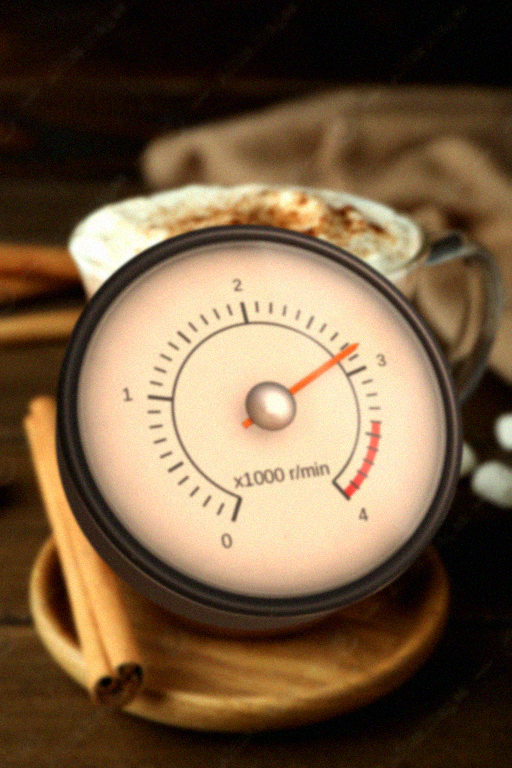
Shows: 2850 rpm
